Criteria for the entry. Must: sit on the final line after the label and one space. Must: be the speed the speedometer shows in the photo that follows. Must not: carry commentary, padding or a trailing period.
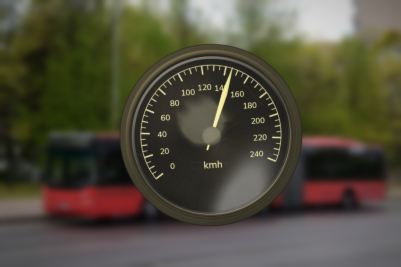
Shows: 145 km/h
